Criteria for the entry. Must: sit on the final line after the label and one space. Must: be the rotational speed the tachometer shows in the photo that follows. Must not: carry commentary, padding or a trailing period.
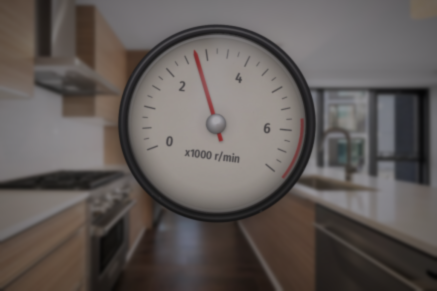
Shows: 2750 rpm
